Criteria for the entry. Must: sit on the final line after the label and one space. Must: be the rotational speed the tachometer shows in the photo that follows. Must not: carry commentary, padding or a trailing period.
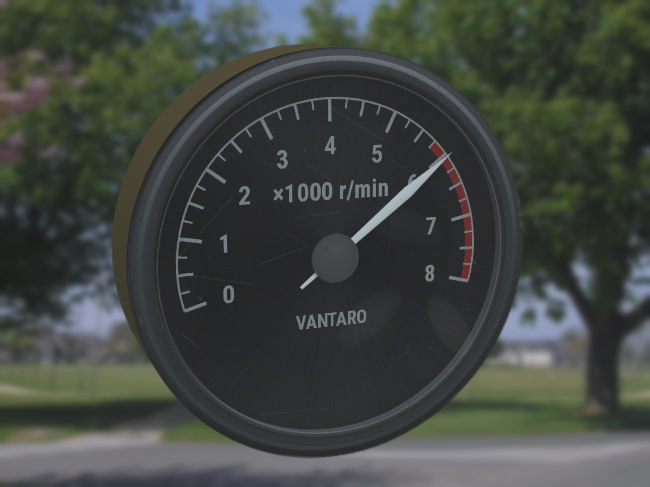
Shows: 6000 rpm
